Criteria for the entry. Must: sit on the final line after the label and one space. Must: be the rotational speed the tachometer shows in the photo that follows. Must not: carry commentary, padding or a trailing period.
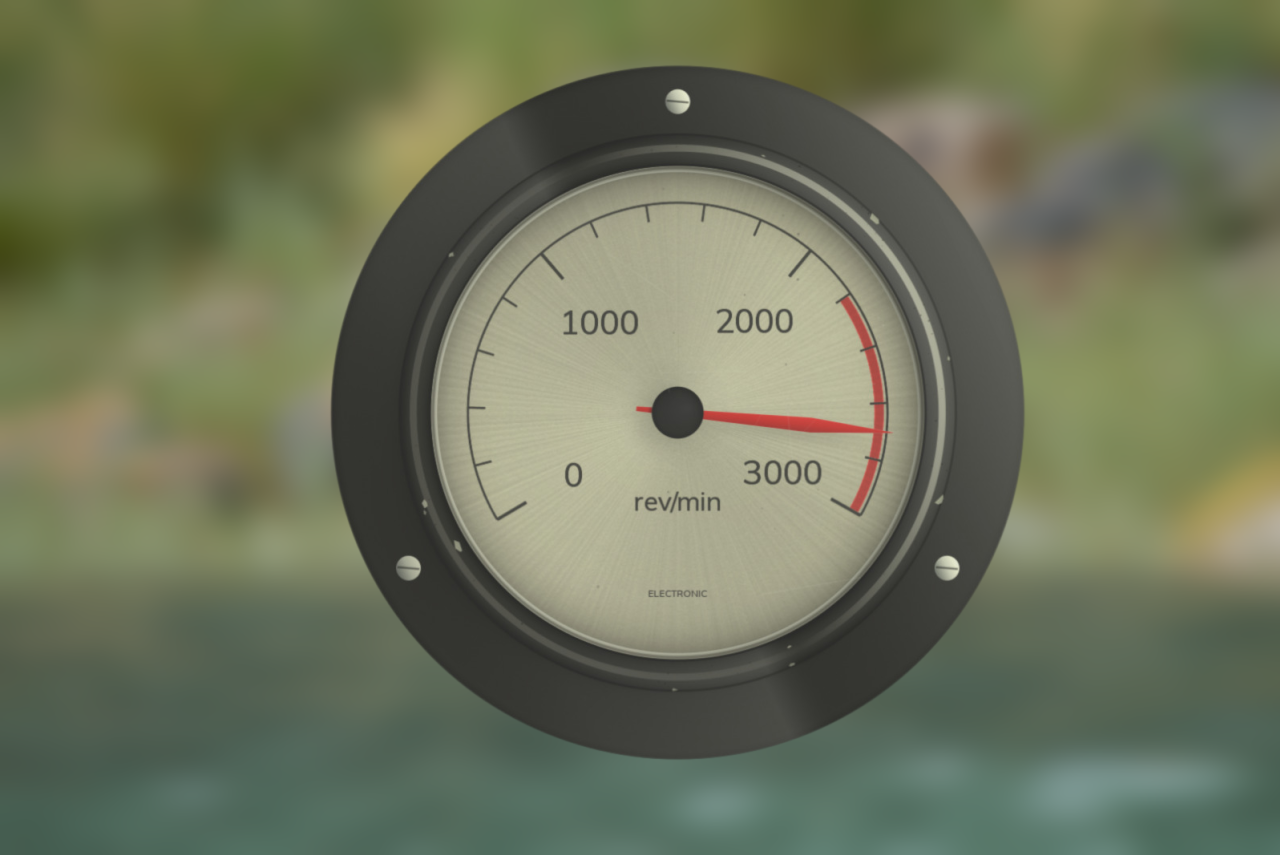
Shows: 2700 rpm
